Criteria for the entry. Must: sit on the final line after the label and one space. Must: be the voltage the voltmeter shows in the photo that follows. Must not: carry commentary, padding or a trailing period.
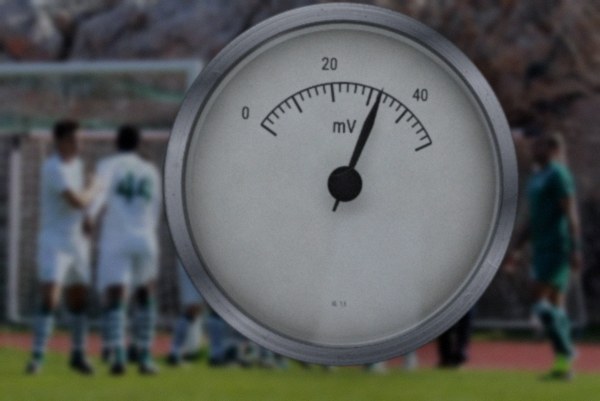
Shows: 32 mV
